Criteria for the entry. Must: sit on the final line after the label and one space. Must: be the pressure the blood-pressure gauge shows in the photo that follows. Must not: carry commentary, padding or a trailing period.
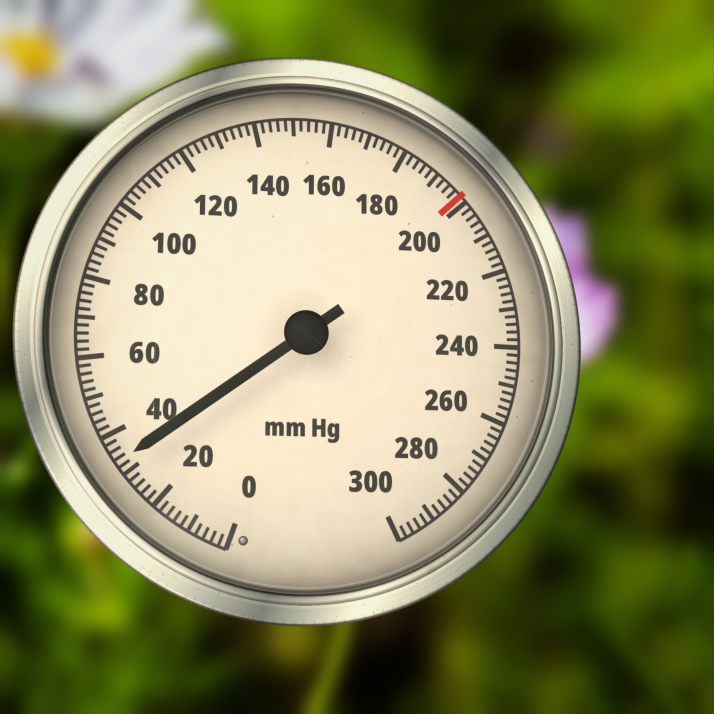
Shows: 33 mmHg
